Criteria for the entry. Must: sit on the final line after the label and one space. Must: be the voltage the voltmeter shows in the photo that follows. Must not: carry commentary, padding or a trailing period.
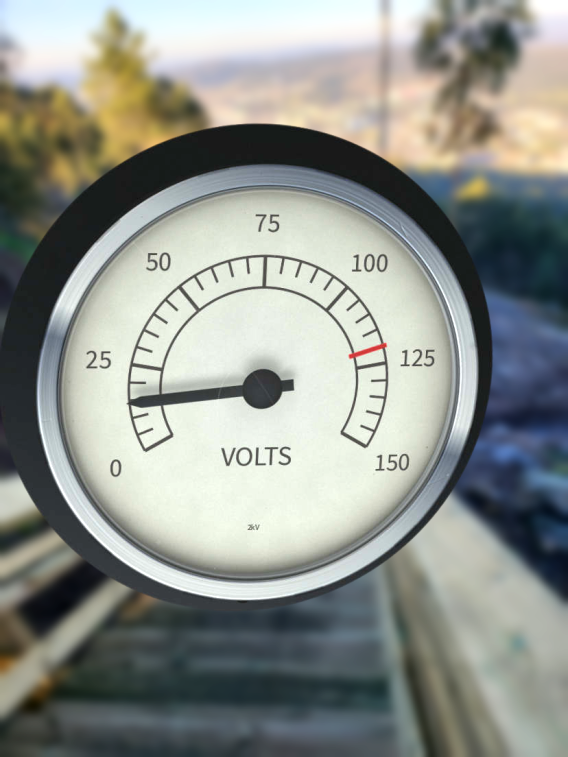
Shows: 15 V
